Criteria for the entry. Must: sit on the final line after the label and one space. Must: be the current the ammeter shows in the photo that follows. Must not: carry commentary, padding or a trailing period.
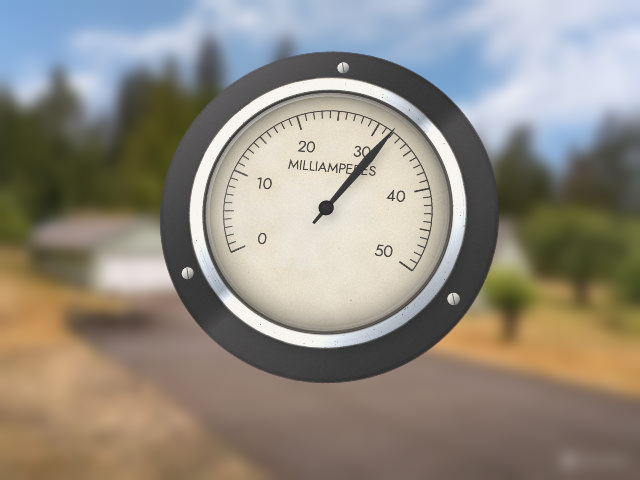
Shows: 32 mA
